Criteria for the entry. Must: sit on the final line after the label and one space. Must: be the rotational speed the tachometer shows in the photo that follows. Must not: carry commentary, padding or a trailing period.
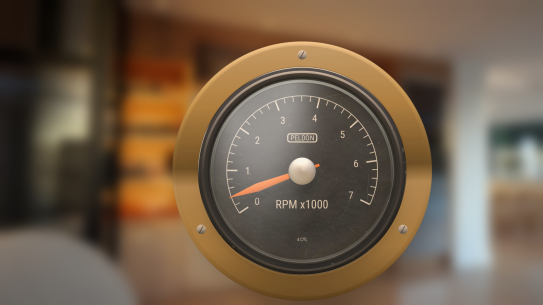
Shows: 400 rpm
